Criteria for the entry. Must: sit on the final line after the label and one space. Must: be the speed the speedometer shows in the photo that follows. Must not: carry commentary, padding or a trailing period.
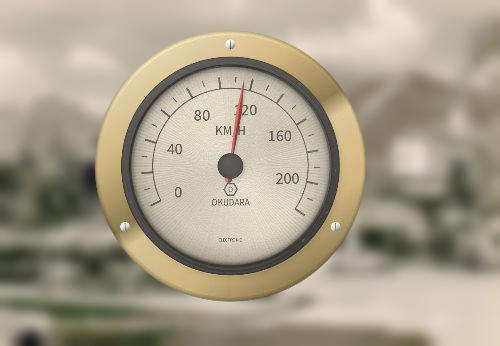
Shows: 115 km/h
